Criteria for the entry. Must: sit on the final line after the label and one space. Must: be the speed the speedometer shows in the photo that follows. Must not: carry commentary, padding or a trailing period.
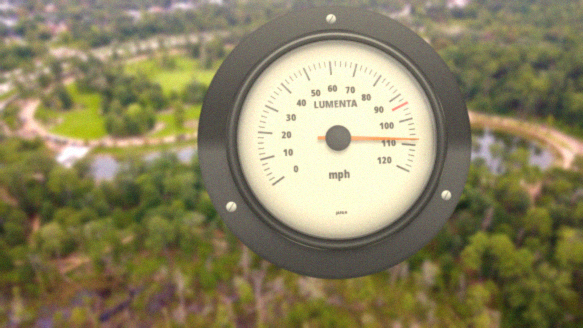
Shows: 108 mph
